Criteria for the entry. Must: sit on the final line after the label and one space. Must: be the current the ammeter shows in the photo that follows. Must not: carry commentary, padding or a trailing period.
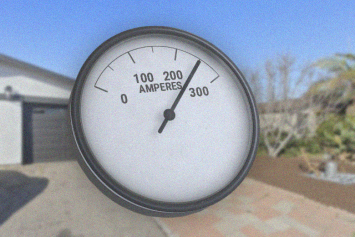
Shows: 250 A
